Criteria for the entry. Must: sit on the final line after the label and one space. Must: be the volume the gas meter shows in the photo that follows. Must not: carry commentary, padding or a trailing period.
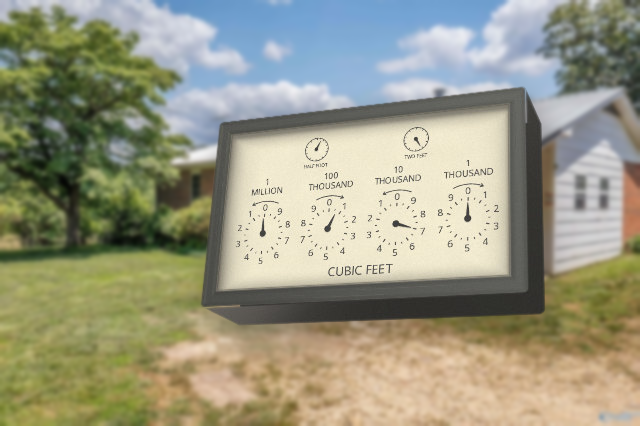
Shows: 7000 ft³
